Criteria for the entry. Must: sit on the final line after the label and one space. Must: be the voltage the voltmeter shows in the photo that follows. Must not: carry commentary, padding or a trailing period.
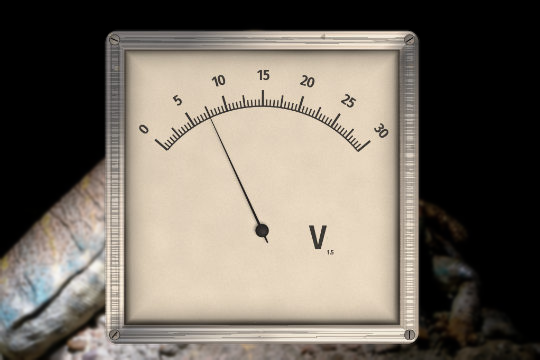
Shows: 7.5 V
